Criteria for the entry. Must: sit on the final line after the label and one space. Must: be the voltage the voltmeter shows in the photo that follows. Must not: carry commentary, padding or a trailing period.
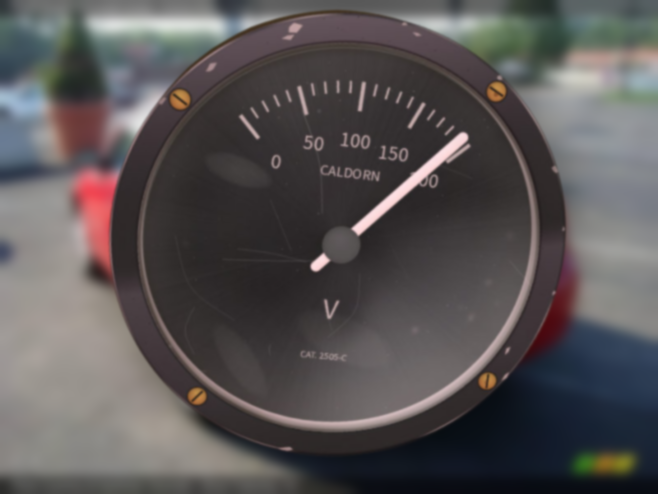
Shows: 190 V
